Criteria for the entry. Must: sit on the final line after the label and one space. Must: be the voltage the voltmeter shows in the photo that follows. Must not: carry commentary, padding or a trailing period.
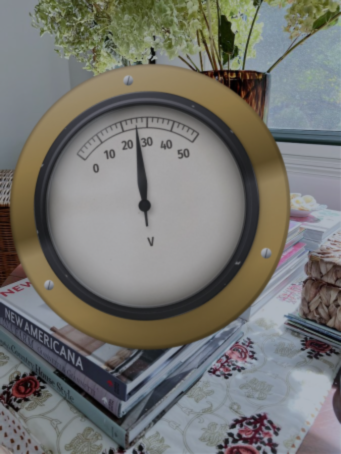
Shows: 26 V
